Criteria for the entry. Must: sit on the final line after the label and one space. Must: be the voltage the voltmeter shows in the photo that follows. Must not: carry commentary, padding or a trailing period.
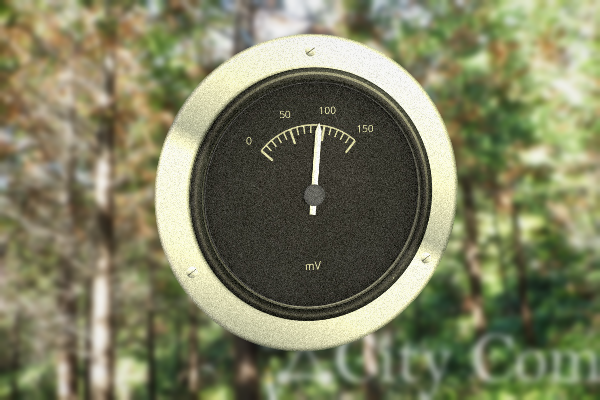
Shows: 90 mV
